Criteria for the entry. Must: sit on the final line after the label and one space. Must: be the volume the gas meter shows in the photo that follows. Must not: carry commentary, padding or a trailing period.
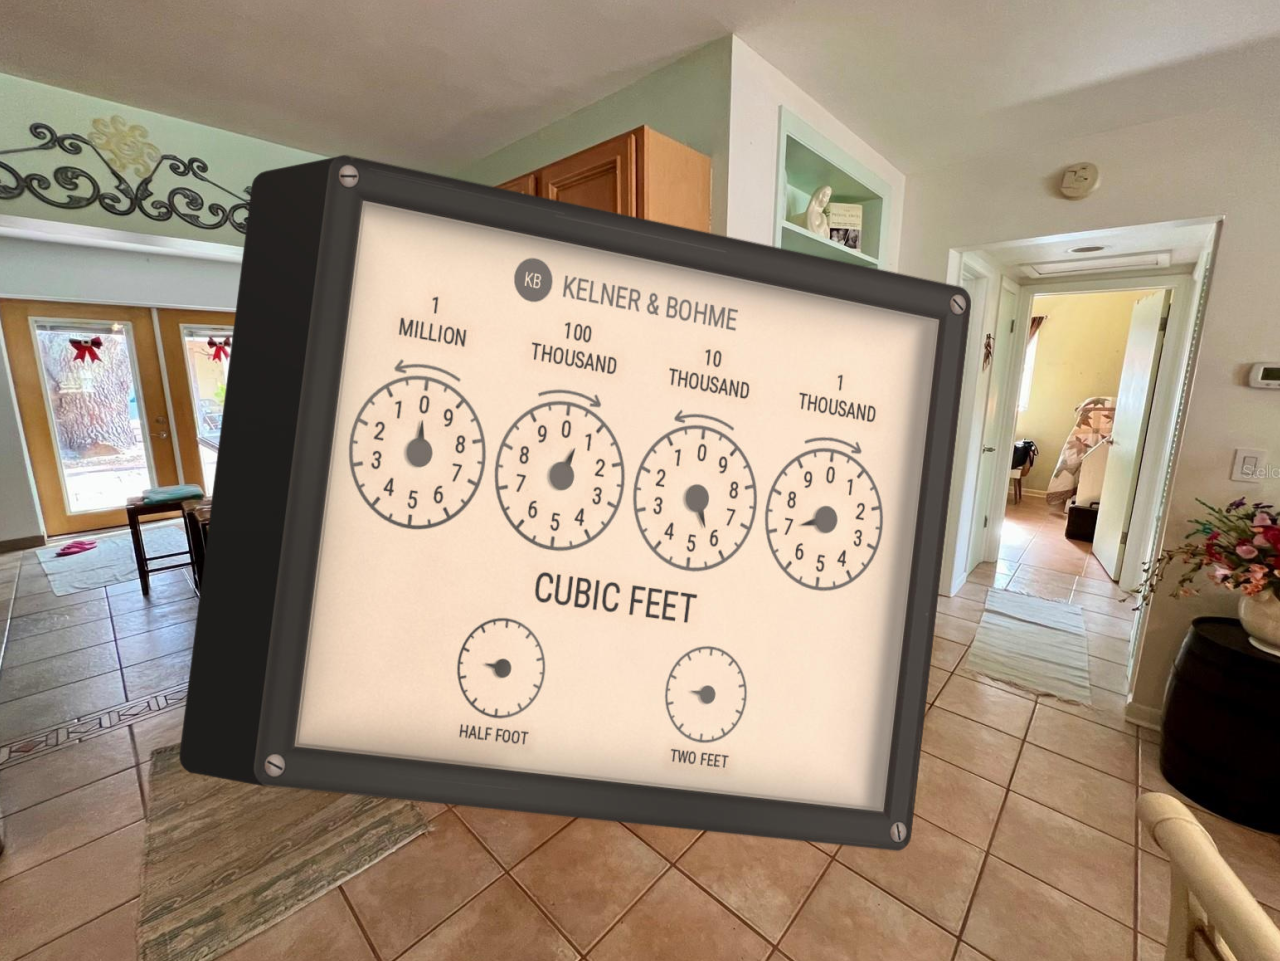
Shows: 5700 ft³
